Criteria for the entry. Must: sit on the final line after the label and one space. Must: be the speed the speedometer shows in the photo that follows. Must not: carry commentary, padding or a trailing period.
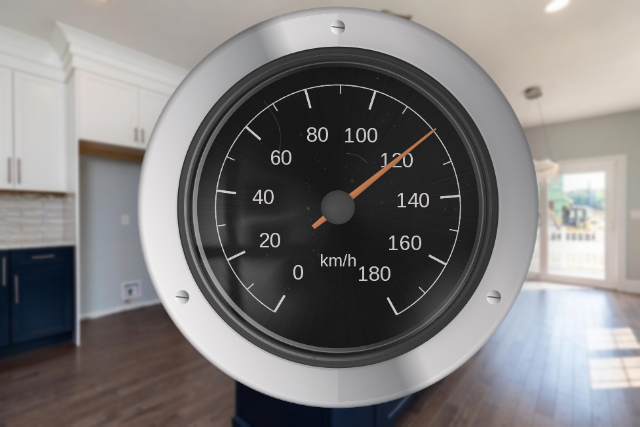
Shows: 120 km/h
